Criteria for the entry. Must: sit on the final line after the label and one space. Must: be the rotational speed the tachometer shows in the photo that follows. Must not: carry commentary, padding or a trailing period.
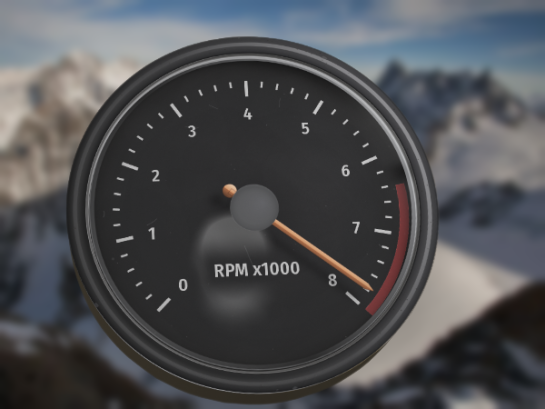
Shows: 7800 rpm
